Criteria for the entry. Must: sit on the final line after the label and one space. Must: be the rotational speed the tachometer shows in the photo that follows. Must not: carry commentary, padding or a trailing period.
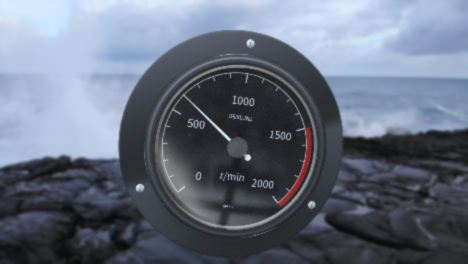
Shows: 600 rpm
